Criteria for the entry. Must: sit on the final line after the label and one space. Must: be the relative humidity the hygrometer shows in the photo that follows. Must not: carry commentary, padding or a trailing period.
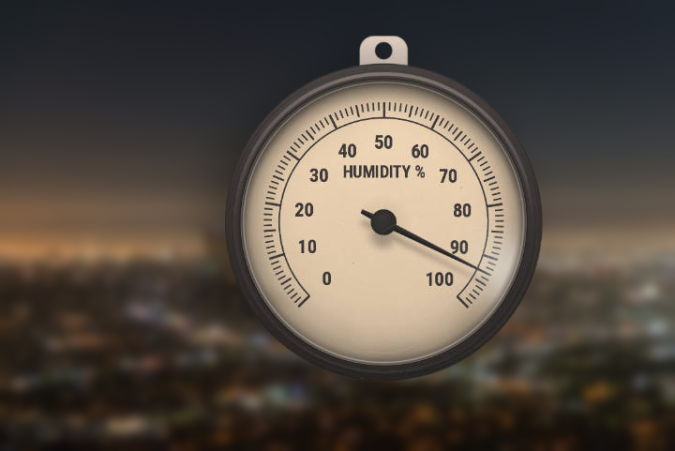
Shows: 93 %
